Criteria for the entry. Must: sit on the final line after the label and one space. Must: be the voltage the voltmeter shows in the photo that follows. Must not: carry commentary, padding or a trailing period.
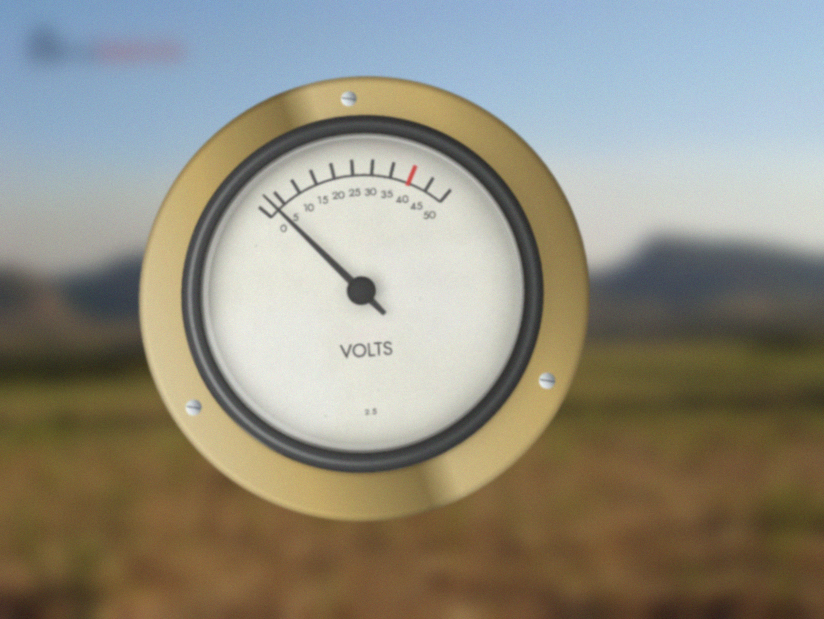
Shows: 2.5 V
